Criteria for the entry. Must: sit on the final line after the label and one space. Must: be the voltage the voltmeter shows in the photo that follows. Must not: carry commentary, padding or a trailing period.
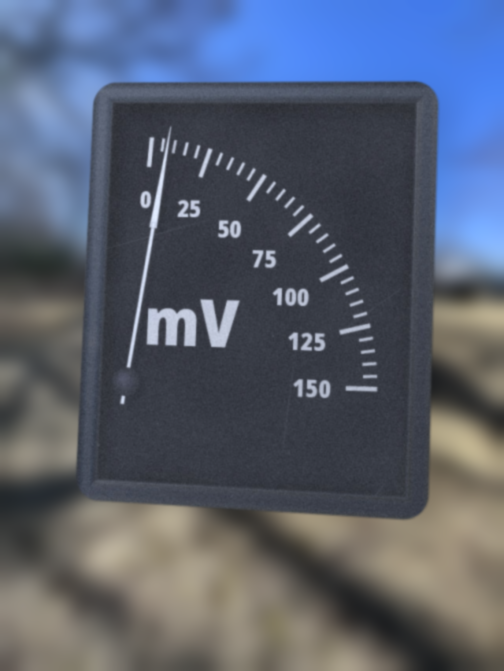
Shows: 7.5 mV
